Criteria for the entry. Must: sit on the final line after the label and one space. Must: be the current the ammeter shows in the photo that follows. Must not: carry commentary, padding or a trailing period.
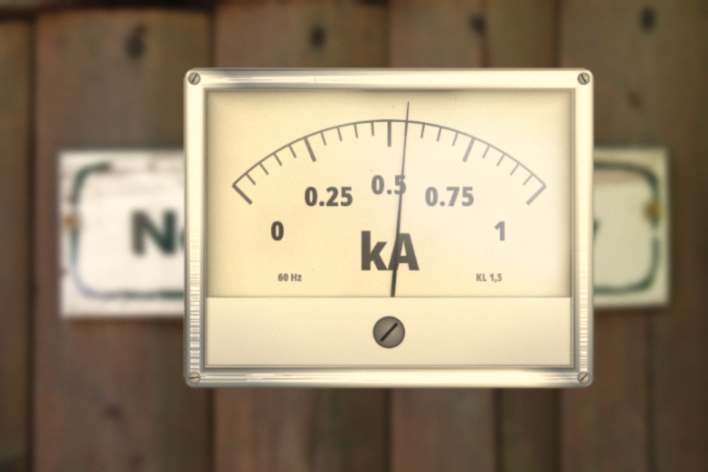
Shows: 0.55 kA
